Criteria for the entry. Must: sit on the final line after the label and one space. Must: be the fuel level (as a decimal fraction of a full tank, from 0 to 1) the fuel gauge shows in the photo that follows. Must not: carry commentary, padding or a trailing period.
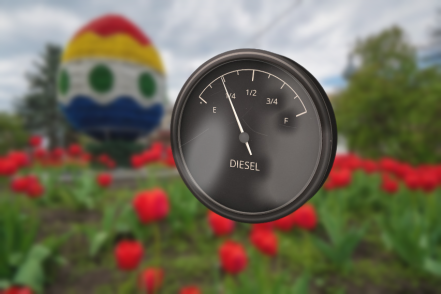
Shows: 0.25
